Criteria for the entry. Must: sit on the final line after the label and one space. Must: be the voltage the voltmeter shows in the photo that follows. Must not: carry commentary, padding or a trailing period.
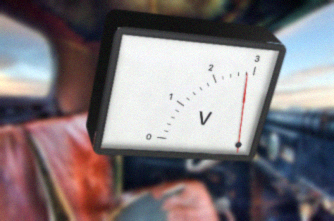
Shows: 2.8 V
